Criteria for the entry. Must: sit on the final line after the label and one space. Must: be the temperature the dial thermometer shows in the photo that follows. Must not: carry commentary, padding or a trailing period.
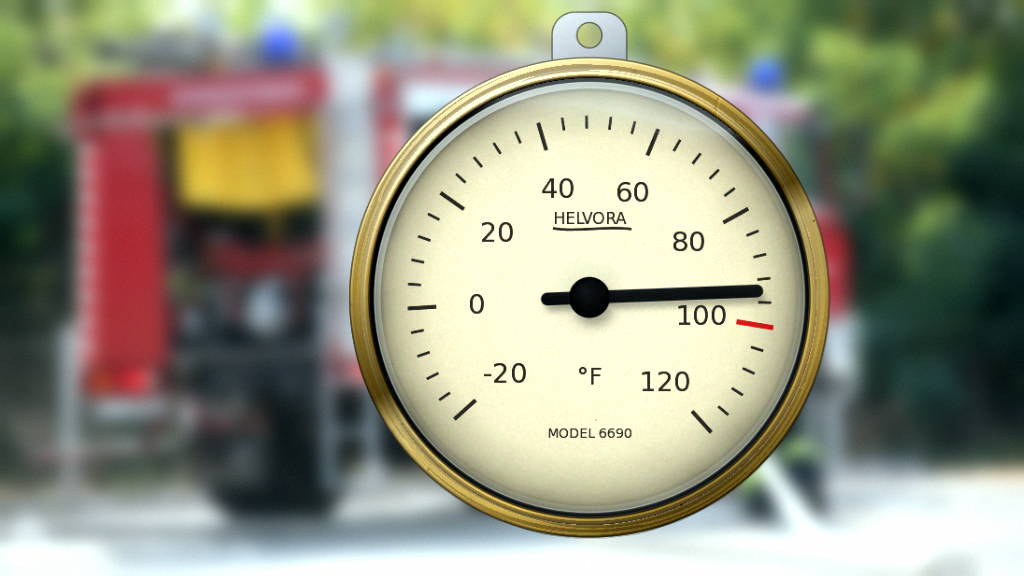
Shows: 94 °F
